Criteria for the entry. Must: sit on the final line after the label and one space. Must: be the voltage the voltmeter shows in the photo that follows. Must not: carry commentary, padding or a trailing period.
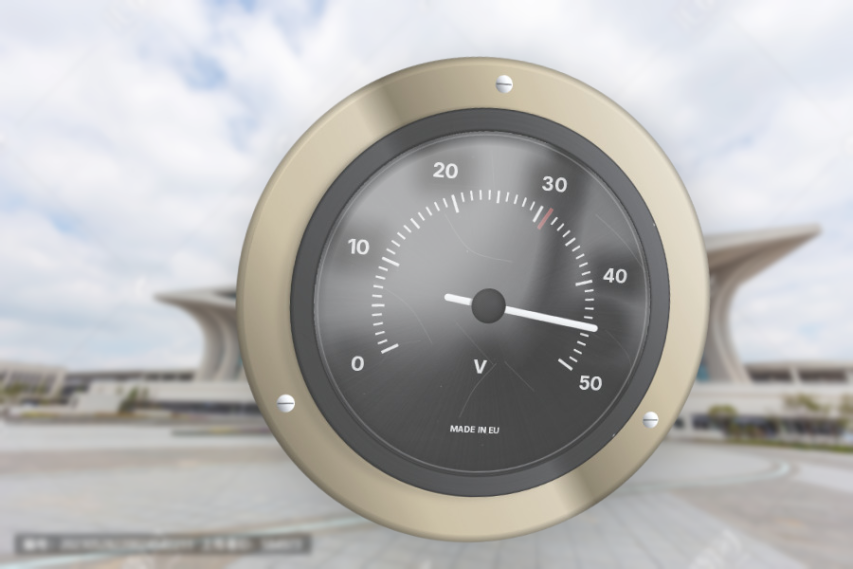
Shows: 45 V
